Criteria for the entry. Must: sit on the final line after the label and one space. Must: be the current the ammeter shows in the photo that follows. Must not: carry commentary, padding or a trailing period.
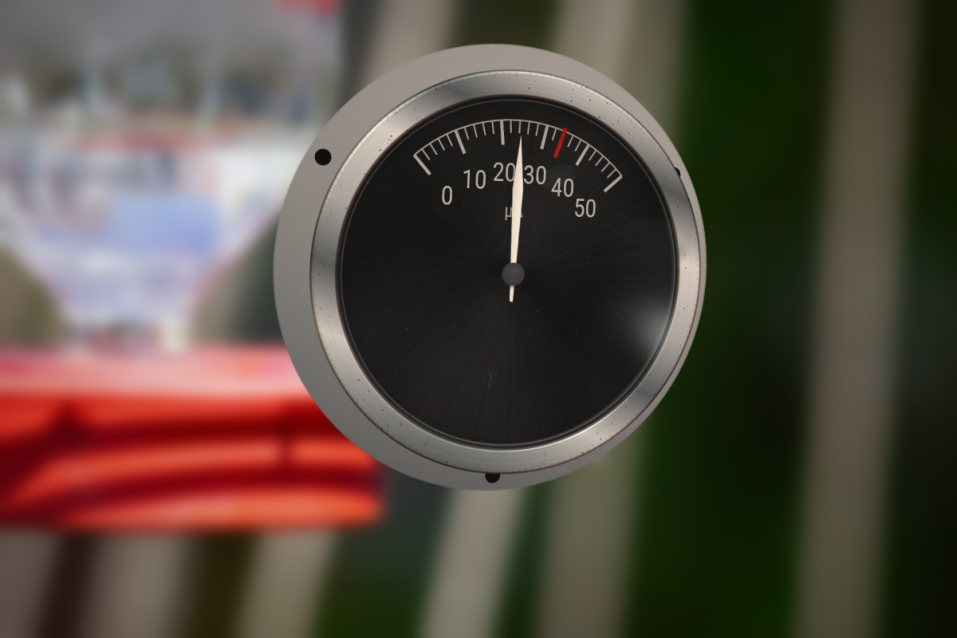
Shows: 24 µA
